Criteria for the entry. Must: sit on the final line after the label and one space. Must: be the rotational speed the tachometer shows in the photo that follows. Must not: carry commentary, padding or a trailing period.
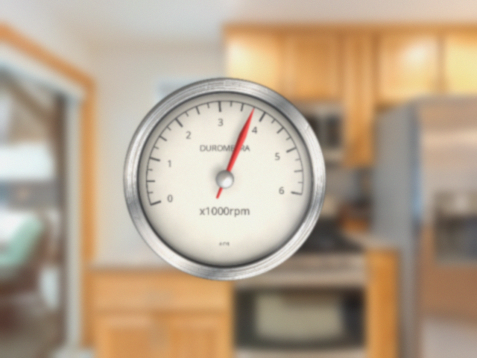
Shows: 3750 rpm
